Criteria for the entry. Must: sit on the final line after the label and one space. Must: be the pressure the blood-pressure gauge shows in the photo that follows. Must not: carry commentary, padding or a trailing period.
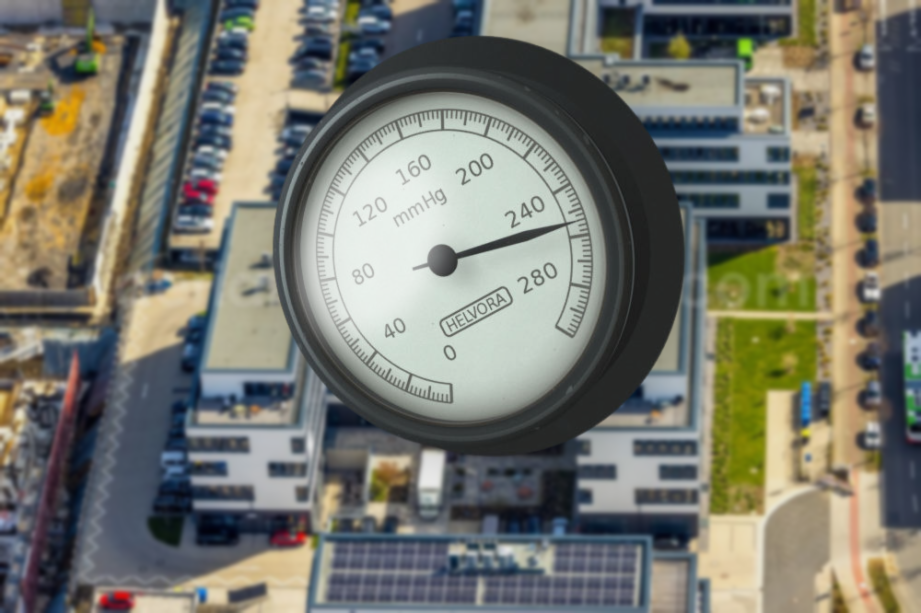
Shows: 254 mmHg
